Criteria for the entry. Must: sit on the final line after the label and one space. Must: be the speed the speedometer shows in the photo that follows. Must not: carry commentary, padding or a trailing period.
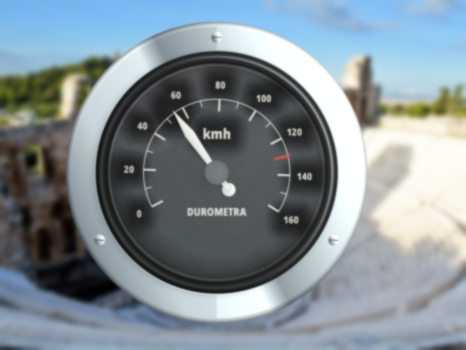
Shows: 55 km/h
